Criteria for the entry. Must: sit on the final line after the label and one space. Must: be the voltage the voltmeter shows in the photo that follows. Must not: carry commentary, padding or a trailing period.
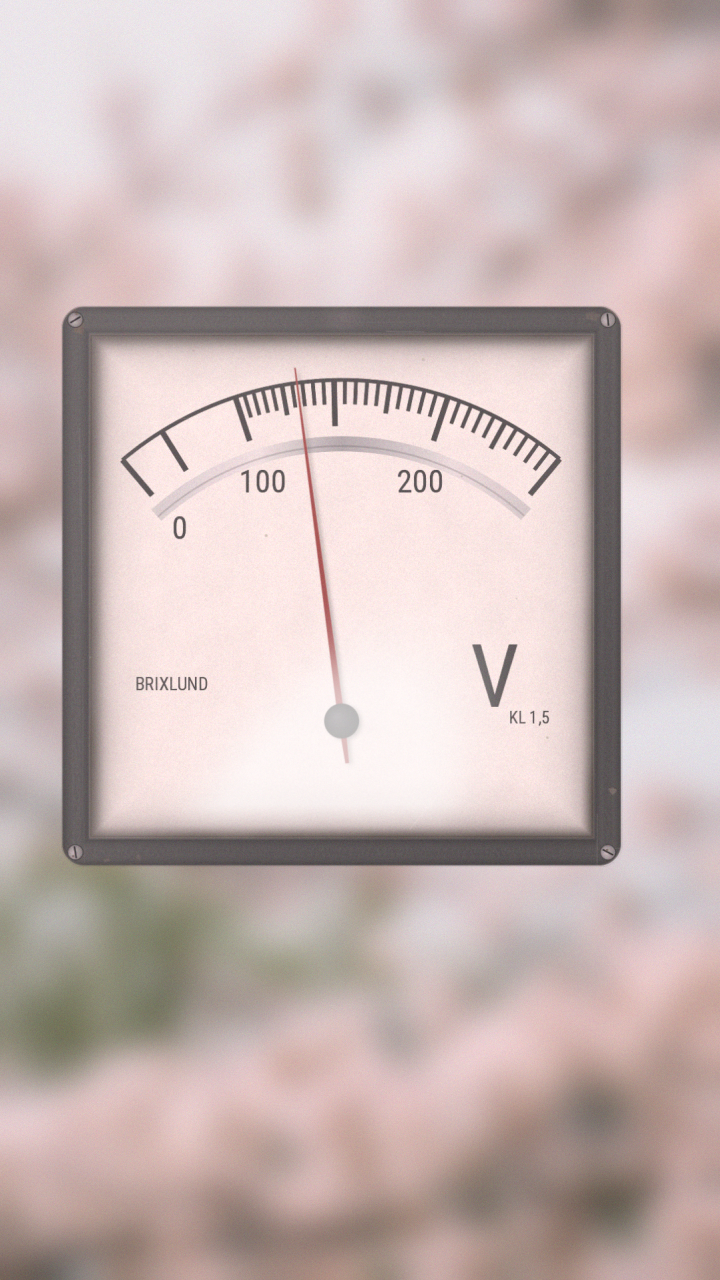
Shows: 132.5 V
